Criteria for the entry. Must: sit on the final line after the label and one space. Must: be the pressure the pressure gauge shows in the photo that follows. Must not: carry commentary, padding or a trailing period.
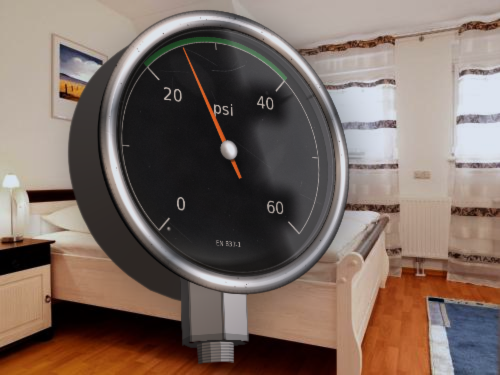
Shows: 25 psi
